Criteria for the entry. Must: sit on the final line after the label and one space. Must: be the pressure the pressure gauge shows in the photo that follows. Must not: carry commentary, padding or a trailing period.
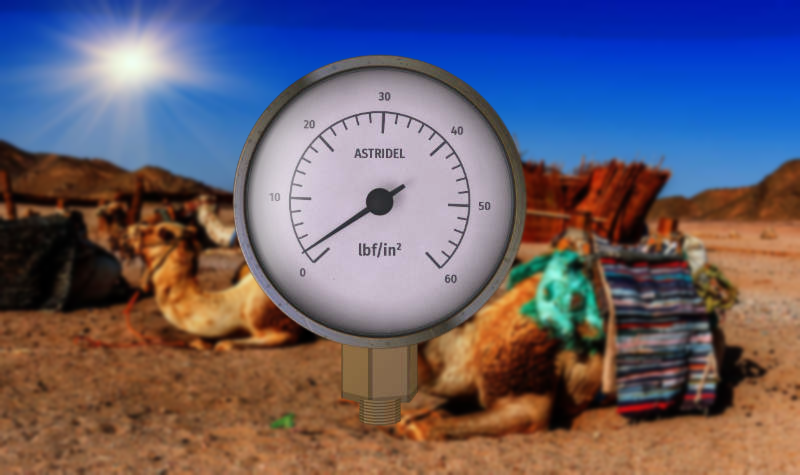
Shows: 2 psi
